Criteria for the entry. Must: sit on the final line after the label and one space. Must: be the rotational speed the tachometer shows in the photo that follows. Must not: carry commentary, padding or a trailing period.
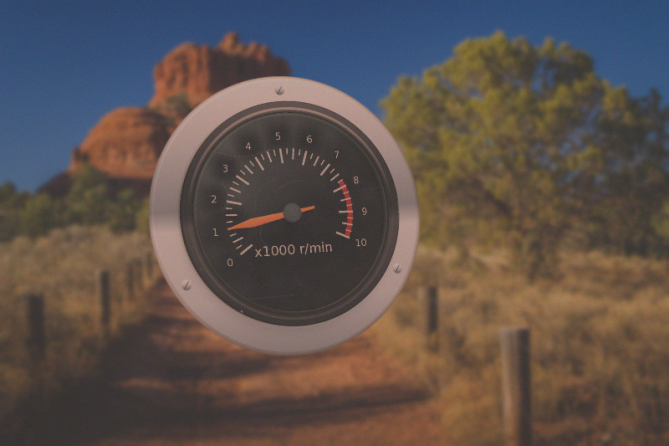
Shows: 1000 rpm
